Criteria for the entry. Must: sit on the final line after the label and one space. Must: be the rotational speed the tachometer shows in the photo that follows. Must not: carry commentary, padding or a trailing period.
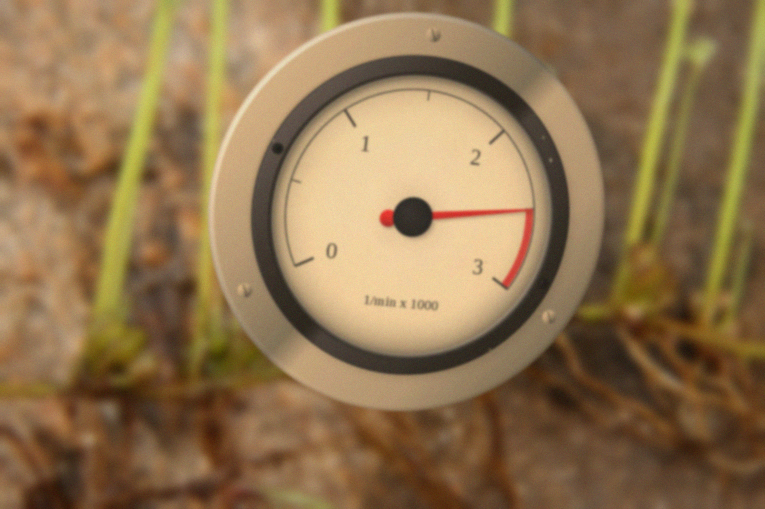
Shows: 2500 rpm
